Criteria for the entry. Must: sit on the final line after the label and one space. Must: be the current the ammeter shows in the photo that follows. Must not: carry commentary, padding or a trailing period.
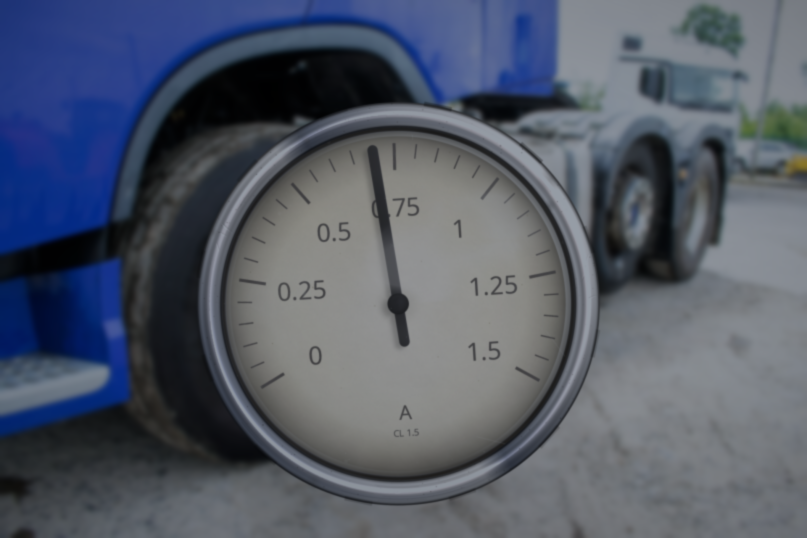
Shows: 0.7 A
